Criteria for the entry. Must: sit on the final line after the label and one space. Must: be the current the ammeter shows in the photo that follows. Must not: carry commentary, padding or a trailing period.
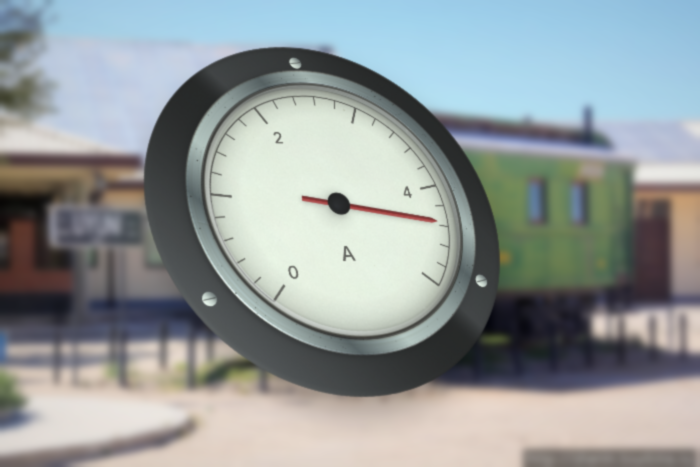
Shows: 4.4 A
